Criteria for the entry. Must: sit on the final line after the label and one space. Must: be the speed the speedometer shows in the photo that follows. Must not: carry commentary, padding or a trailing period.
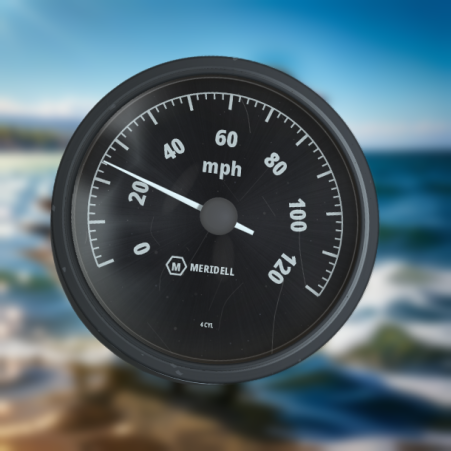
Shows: 24 mph
